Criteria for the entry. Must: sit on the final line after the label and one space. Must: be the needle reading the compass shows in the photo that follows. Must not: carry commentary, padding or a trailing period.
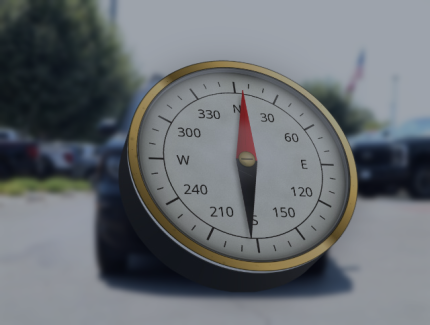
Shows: 5 °
